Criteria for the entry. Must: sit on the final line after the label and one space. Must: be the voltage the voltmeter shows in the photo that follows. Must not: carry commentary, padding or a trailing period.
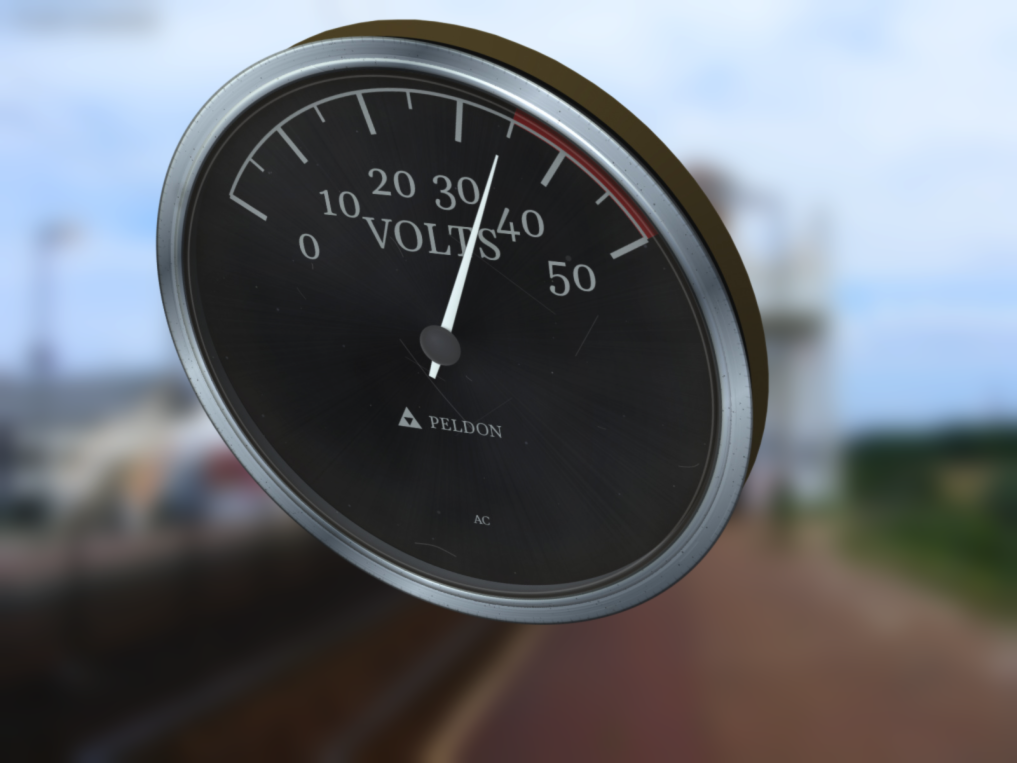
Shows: 35 V
